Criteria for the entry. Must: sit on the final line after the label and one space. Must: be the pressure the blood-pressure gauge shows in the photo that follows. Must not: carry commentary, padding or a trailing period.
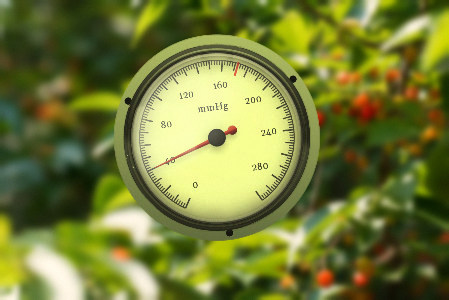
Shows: 40 mmHg
